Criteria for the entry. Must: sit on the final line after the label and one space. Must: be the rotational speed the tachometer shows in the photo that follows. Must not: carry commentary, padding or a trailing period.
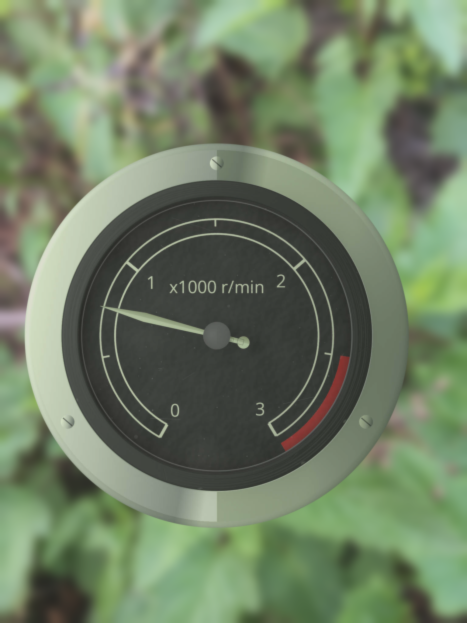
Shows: 750 rpm
